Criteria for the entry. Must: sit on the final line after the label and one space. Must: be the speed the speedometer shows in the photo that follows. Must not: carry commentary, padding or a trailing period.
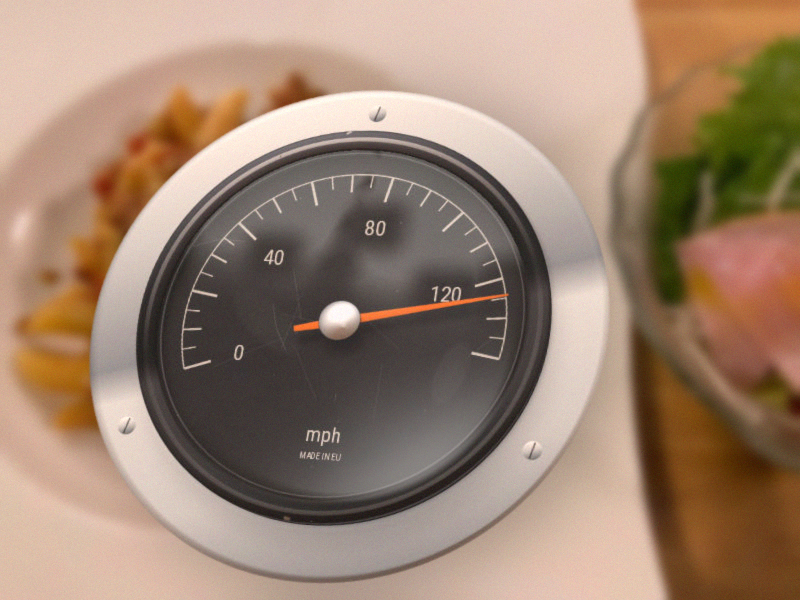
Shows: 125 mph
